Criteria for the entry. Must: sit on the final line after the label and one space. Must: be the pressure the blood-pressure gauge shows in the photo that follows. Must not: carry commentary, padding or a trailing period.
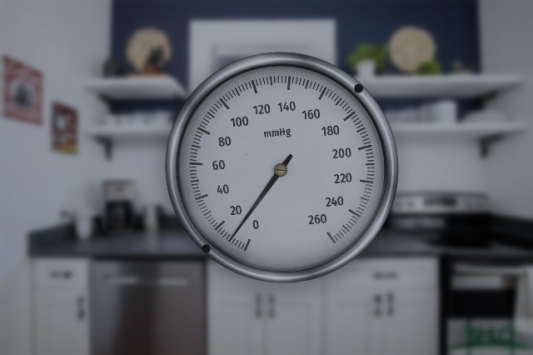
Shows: 10 mmHg
